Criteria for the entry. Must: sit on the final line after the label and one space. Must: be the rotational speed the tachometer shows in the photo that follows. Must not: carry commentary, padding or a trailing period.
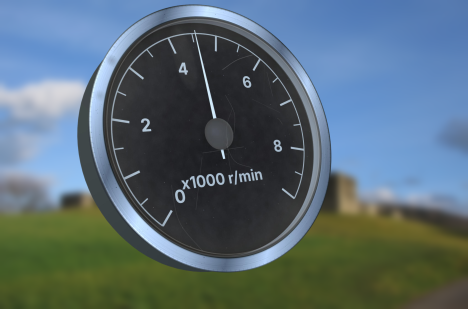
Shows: 4500 rpm
